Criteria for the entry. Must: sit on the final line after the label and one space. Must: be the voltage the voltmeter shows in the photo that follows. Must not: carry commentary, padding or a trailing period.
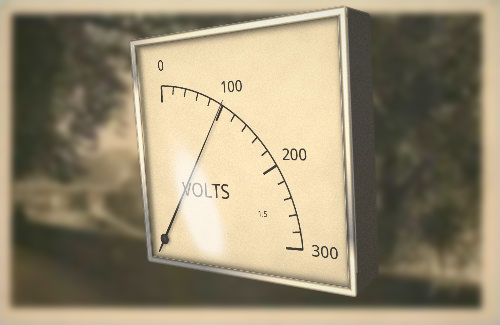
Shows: 100 V
